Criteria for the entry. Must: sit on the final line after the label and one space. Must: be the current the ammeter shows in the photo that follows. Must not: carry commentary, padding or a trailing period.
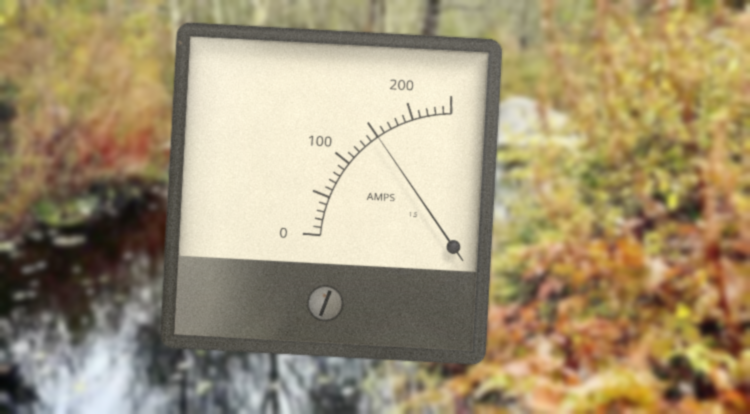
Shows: 150 A
